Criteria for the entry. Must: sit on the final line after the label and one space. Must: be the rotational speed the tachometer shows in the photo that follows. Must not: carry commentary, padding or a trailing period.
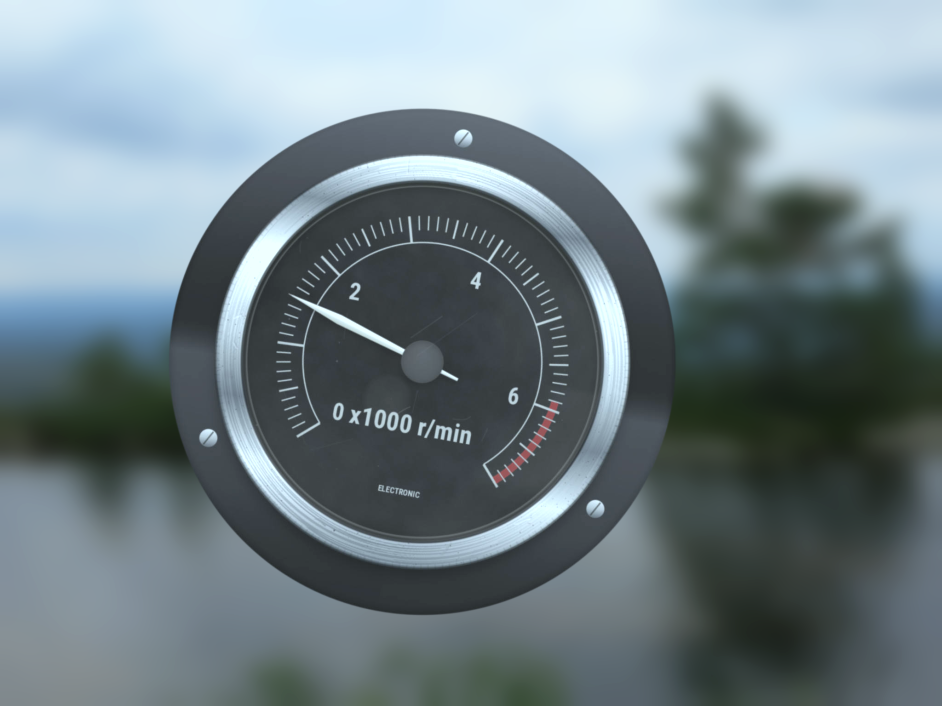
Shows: 1500 rpm
